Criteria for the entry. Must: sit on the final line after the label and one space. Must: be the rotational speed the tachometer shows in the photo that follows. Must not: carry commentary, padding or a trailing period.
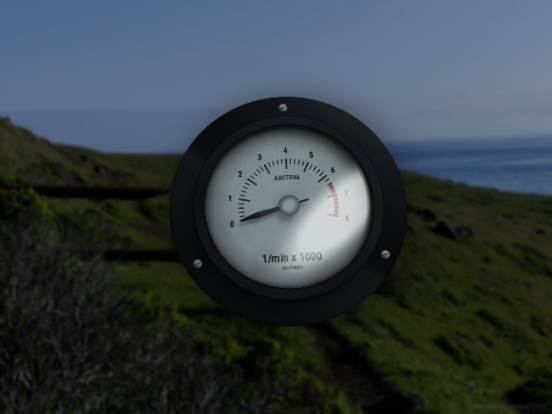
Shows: 0 rpm
